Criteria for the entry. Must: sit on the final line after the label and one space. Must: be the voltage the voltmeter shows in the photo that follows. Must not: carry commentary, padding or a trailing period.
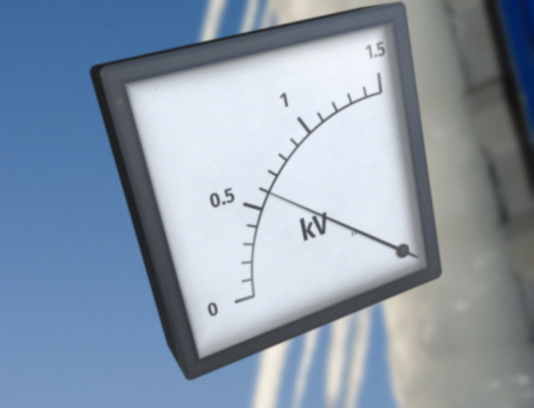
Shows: 0.6 kV
